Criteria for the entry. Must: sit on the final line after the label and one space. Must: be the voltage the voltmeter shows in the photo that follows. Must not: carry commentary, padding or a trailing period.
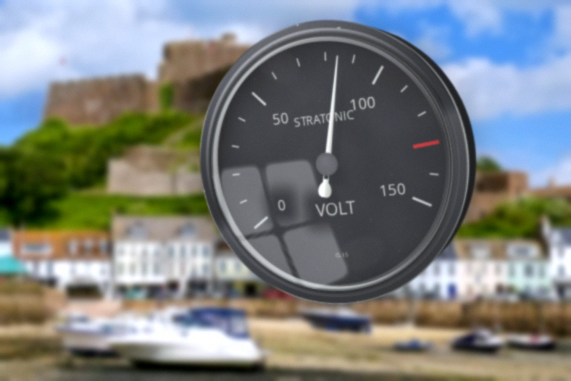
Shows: 85 V
